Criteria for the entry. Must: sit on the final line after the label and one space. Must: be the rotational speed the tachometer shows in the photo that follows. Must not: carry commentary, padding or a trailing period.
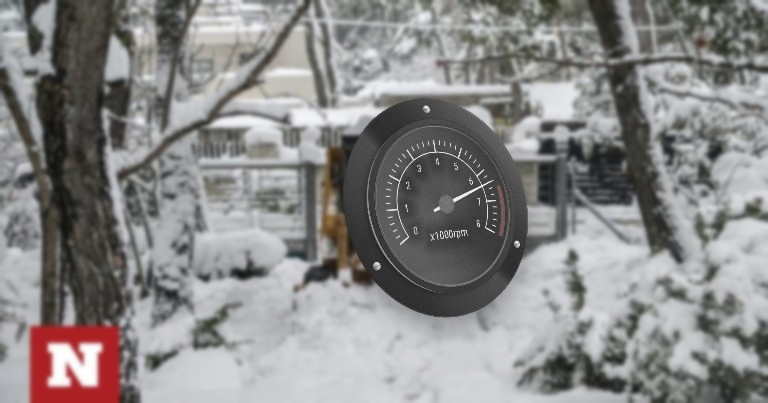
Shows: 6400 rpm
